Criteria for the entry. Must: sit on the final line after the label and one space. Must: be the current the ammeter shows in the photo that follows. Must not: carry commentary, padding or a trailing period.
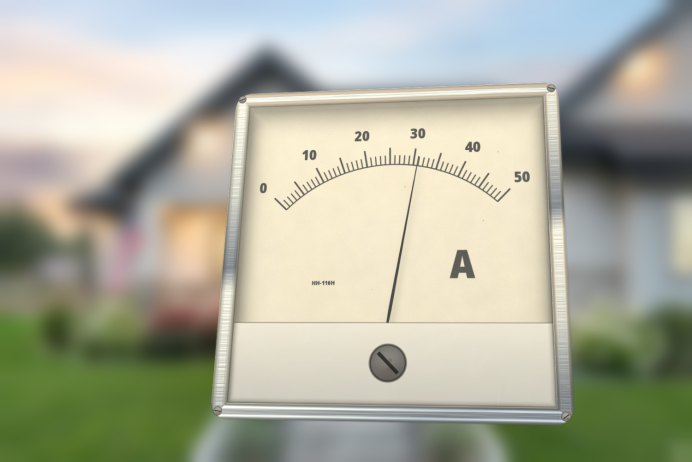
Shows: 31 A
